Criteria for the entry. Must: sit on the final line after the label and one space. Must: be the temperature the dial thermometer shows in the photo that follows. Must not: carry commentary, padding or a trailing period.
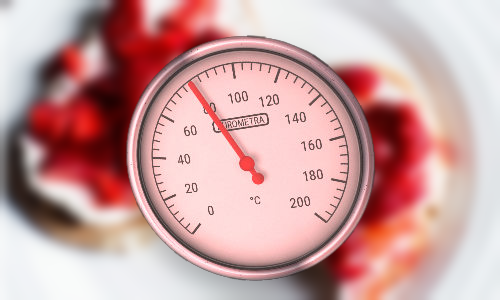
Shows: 80 °C
